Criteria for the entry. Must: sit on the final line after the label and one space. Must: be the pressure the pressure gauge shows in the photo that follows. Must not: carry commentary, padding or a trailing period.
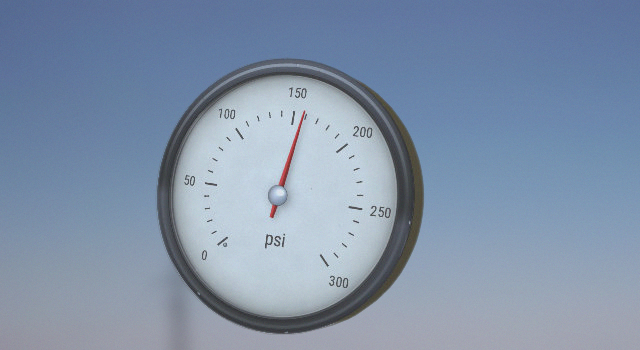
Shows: 160 psi
